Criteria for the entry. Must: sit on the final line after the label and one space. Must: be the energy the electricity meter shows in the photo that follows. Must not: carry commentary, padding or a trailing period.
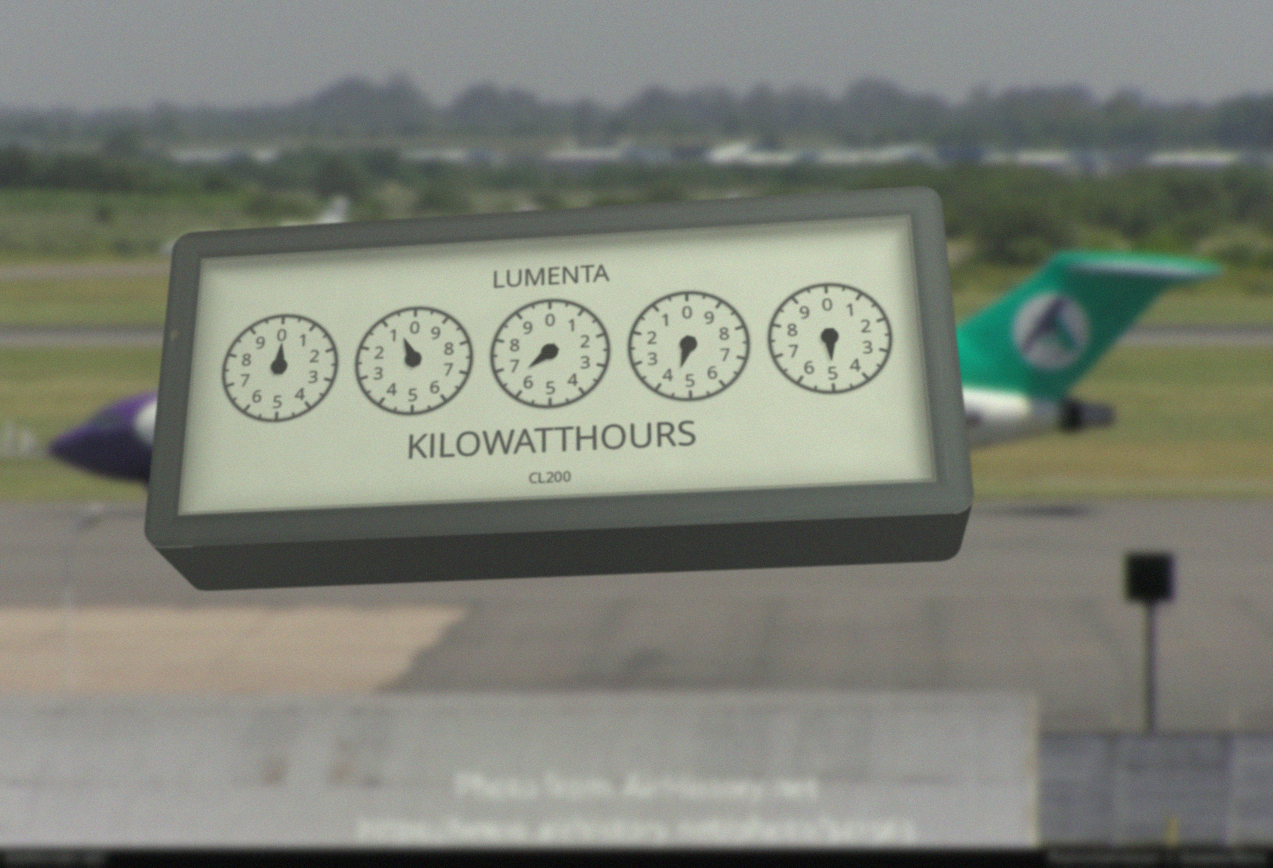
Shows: 645 kWh
